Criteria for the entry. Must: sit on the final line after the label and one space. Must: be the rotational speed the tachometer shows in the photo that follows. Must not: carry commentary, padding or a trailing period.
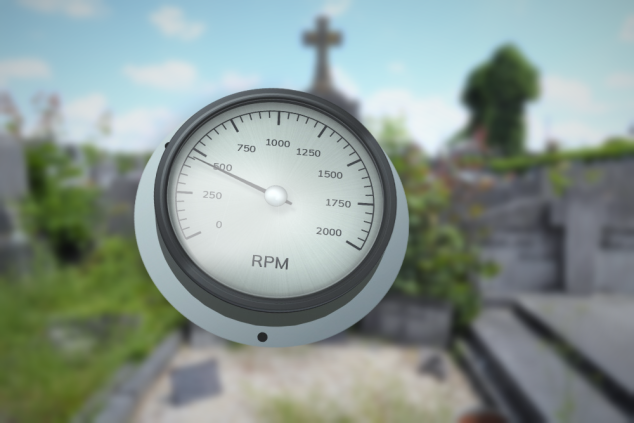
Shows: 450 rpm
